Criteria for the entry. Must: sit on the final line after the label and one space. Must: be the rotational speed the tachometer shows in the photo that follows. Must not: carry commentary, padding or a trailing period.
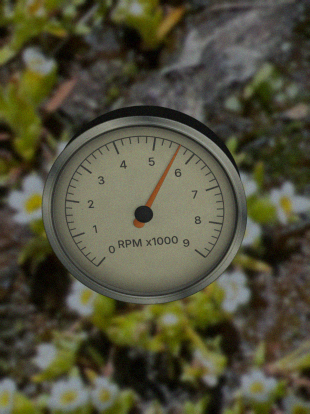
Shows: 5600 rpm
